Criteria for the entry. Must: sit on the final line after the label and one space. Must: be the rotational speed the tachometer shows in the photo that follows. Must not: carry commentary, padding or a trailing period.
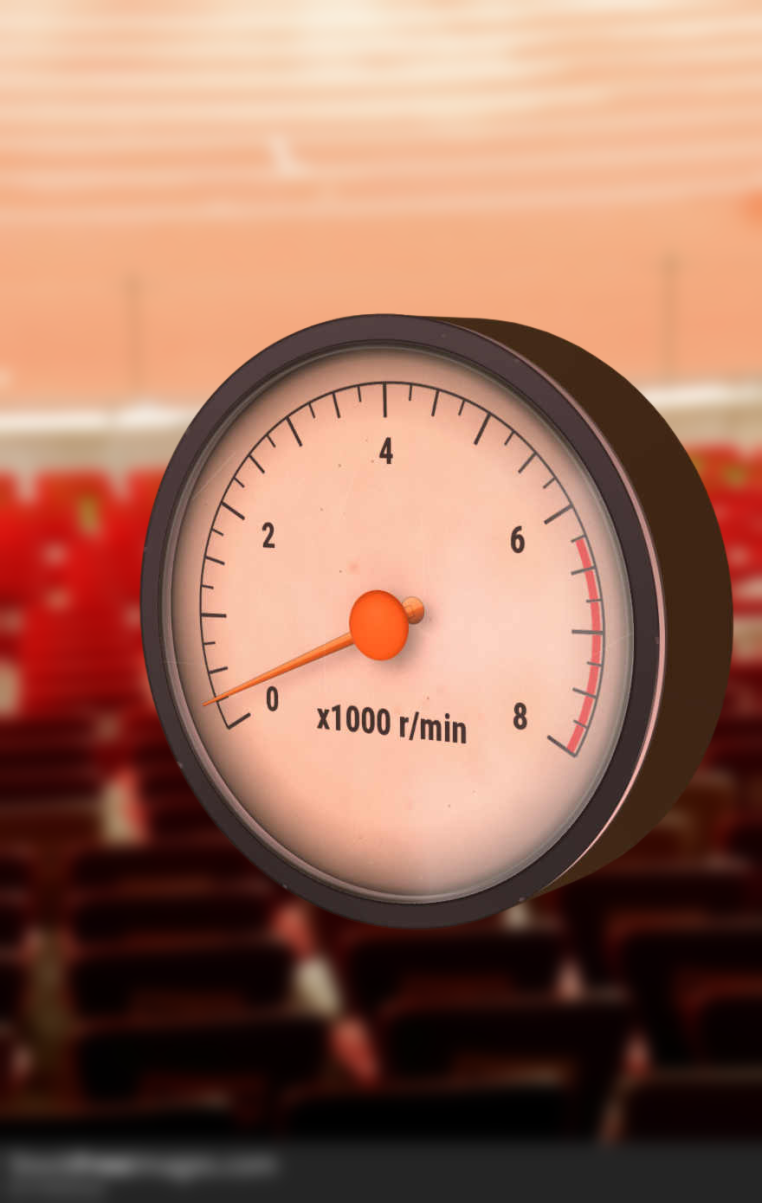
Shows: 250 rpm
